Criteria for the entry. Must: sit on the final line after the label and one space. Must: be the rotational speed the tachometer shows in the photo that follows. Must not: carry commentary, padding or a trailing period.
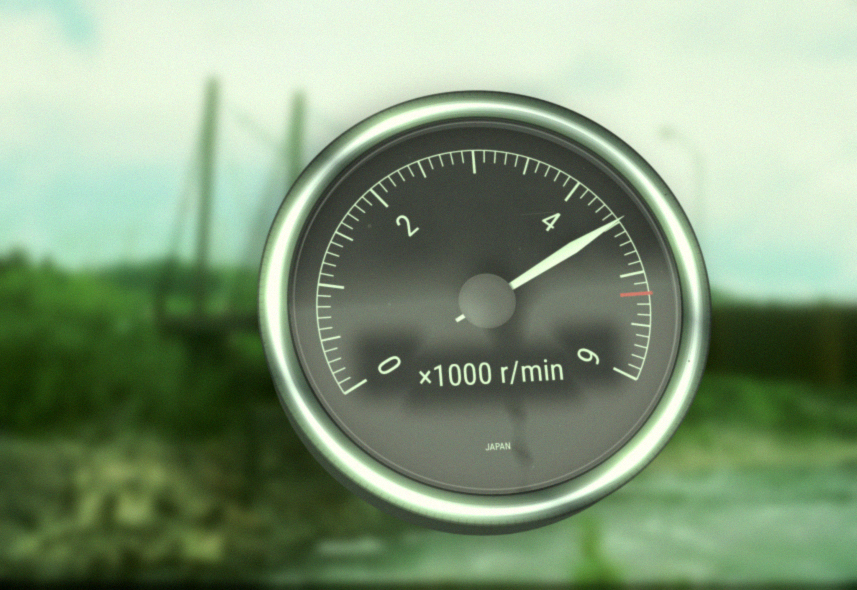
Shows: 4500 rpm
